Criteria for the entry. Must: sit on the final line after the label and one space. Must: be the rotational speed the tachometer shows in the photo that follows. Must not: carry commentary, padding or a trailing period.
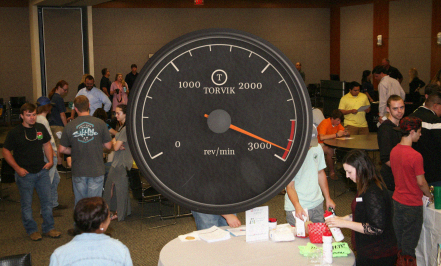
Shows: 2900 rpm
